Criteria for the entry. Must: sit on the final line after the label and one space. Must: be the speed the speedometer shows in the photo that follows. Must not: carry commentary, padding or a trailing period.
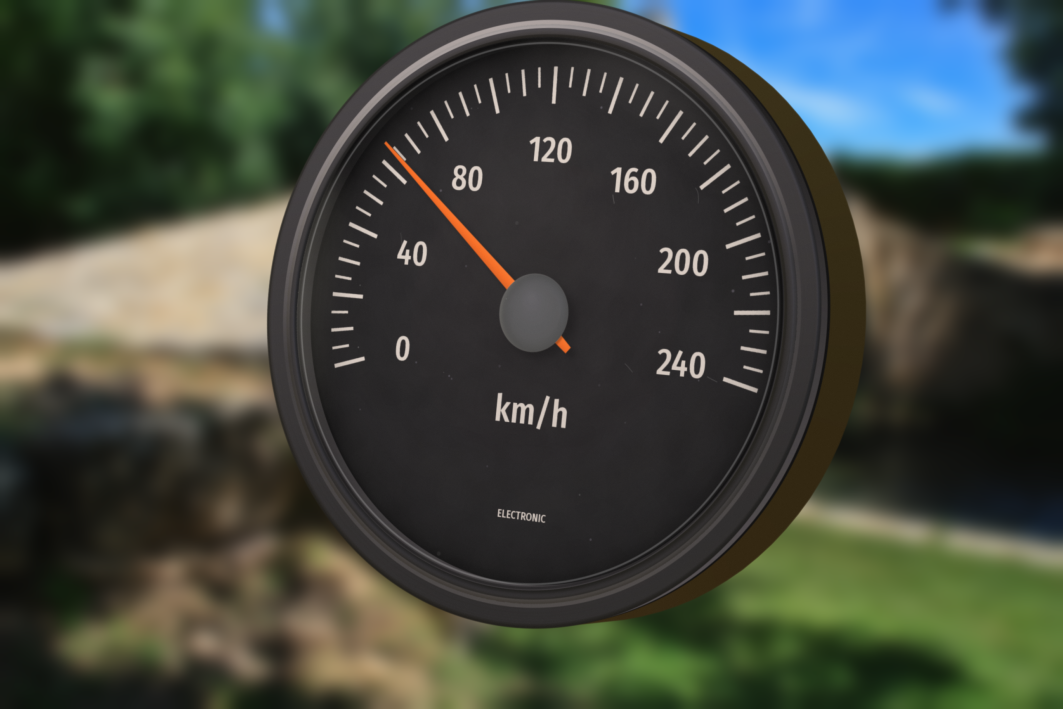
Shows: 65 km/h
